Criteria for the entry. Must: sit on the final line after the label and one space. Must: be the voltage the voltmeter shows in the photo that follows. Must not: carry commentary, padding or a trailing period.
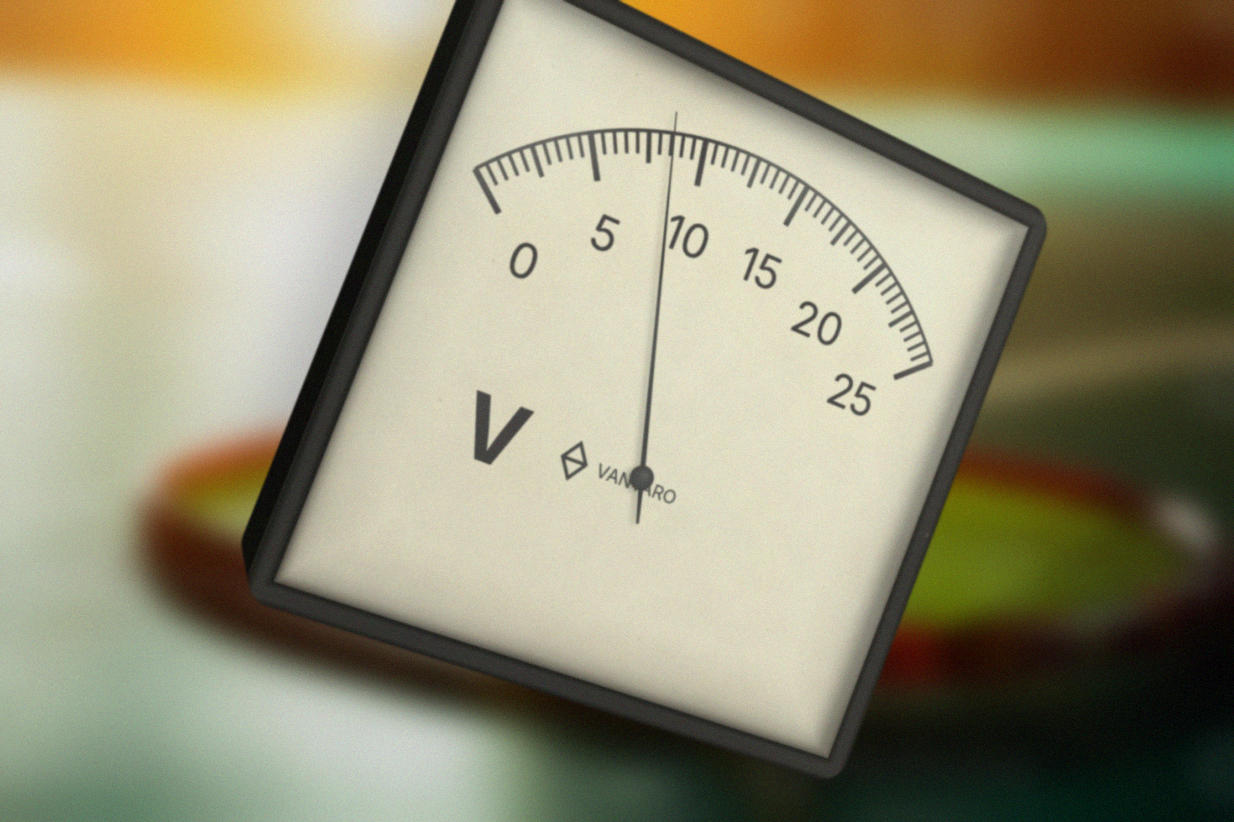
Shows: 8.5 V
